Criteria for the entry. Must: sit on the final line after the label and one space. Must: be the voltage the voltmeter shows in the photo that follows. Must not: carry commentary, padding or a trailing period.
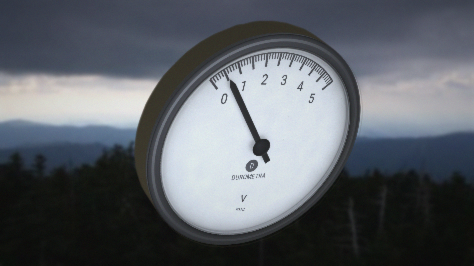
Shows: 0.5 V
